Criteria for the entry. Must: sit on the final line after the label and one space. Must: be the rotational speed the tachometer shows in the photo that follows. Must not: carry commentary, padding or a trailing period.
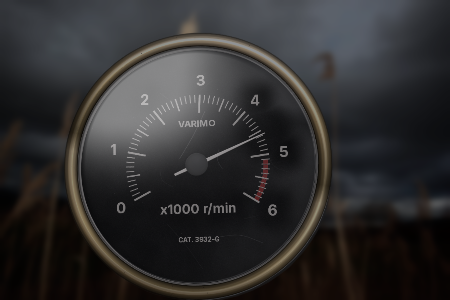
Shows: 4600 rpm
